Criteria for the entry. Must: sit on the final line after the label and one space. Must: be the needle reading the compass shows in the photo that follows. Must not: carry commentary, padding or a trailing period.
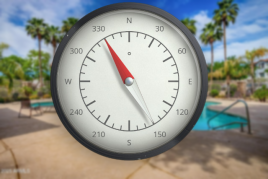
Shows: 330 °
